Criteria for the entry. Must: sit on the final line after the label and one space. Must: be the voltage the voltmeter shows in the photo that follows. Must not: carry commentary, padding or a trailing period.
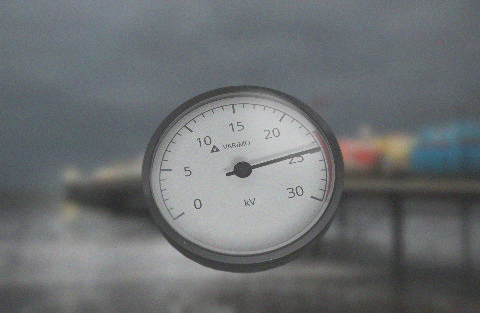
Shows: 25 kV
